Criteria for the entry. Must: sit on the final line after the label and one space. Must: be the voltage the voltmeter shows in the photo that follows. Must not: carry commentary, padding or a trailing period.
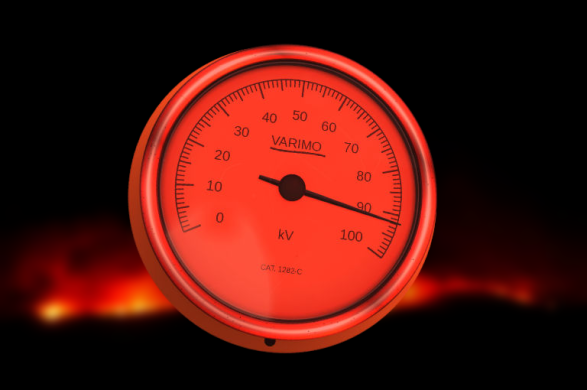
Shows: 92 kV
